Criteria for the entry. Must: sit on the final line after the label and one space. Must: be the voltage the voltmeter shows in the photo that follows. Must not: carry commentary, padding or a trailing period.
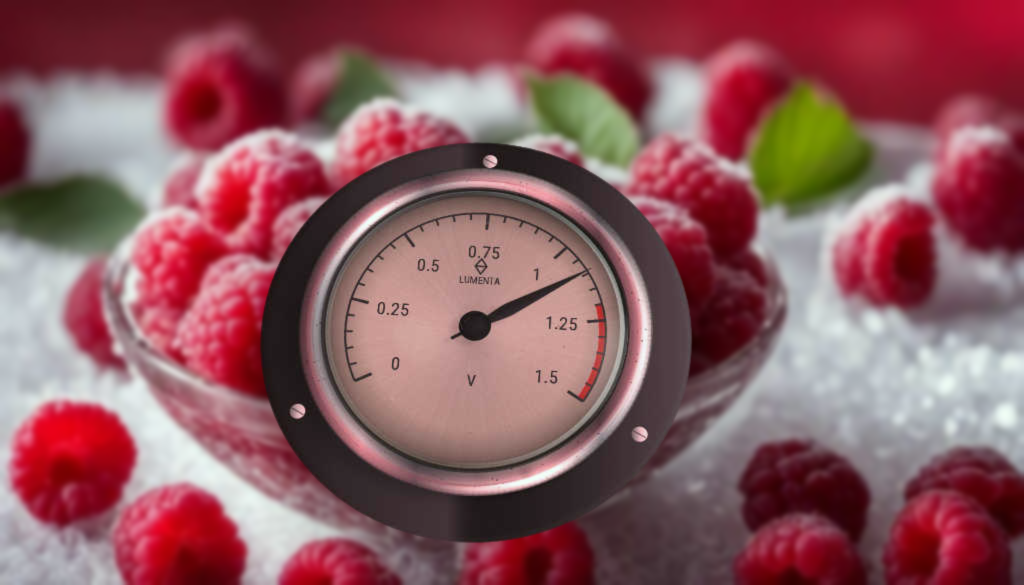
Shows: 1.1 V
